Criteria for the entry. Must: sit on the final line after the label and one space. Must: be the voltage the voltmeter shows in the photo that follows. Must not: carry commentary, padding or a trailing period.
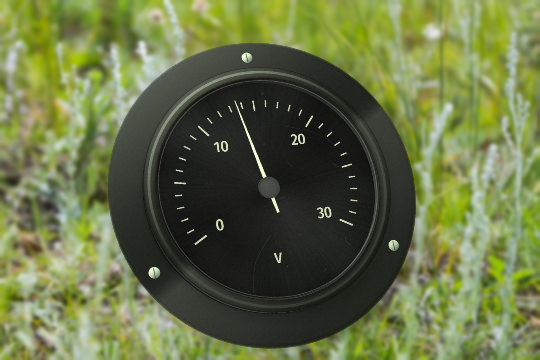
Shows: 13.5 V
